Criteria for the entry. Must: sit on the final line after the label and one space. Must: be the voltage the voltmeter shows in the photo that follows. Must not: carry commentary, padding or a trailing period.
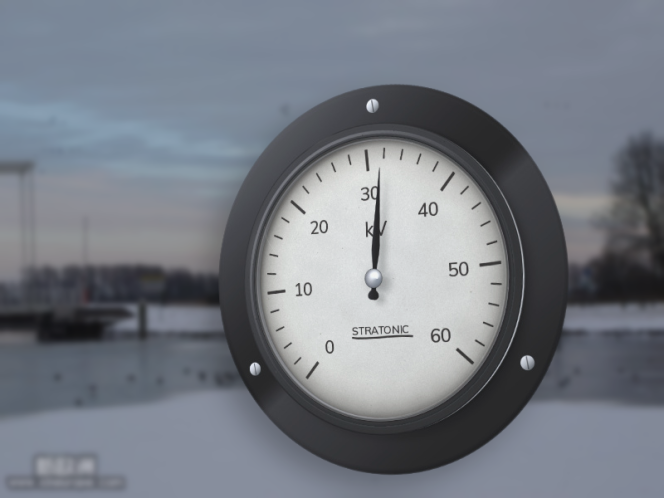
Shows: 32 kV
